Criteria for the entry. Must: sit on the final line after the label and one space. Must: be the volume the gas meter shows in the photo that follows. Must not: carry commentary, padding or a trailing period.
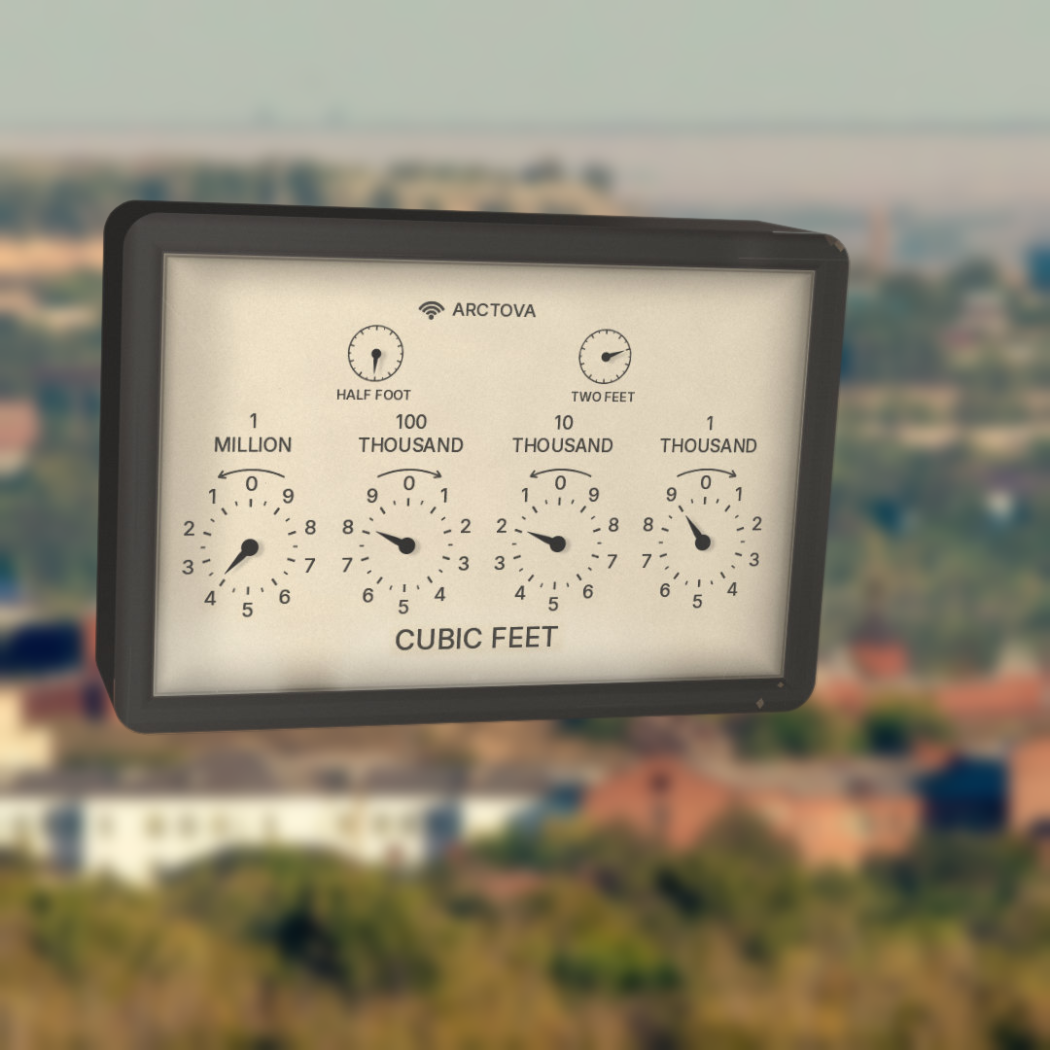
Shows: 381900 ft³
